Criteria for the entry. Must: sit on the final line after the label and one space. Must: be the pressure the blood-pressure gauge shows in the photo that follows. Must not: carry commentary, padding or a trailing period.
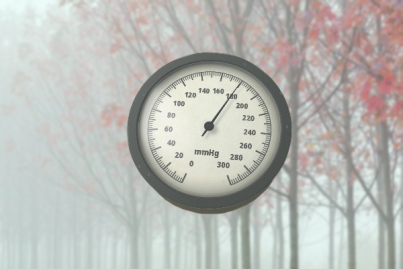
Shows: 180 mmHg
